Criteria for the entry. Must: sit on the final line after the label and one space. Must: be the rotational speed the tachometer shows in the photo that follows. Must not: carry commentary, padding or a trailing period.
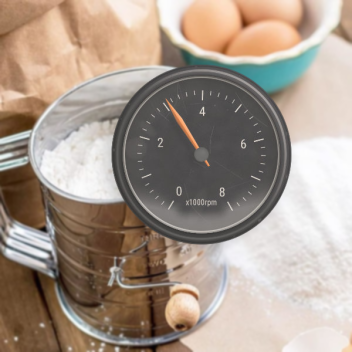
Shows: 3100 rpm
